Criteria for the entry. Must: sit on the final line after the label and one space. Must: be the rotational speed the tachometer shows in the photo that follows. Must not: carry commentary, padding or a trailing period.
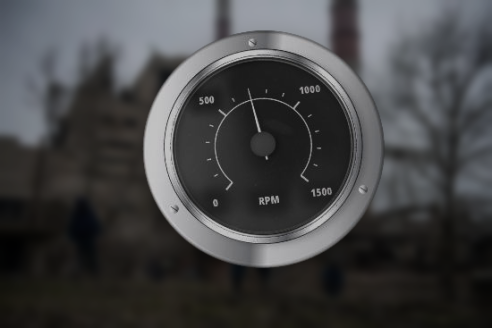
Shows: 700 rpm
